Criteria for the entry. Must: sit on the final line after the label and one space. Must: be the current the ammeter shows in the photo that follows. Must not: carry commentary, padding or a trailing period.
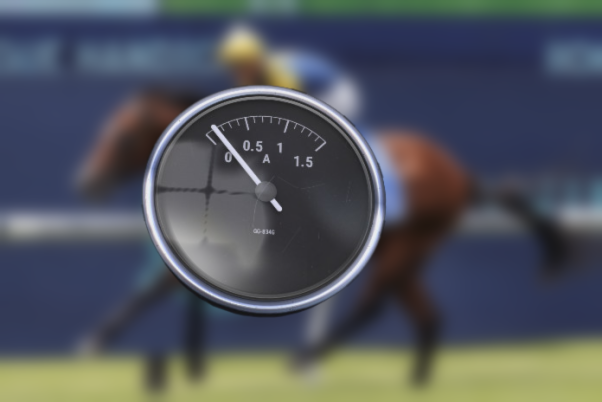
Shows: 0.1 A
